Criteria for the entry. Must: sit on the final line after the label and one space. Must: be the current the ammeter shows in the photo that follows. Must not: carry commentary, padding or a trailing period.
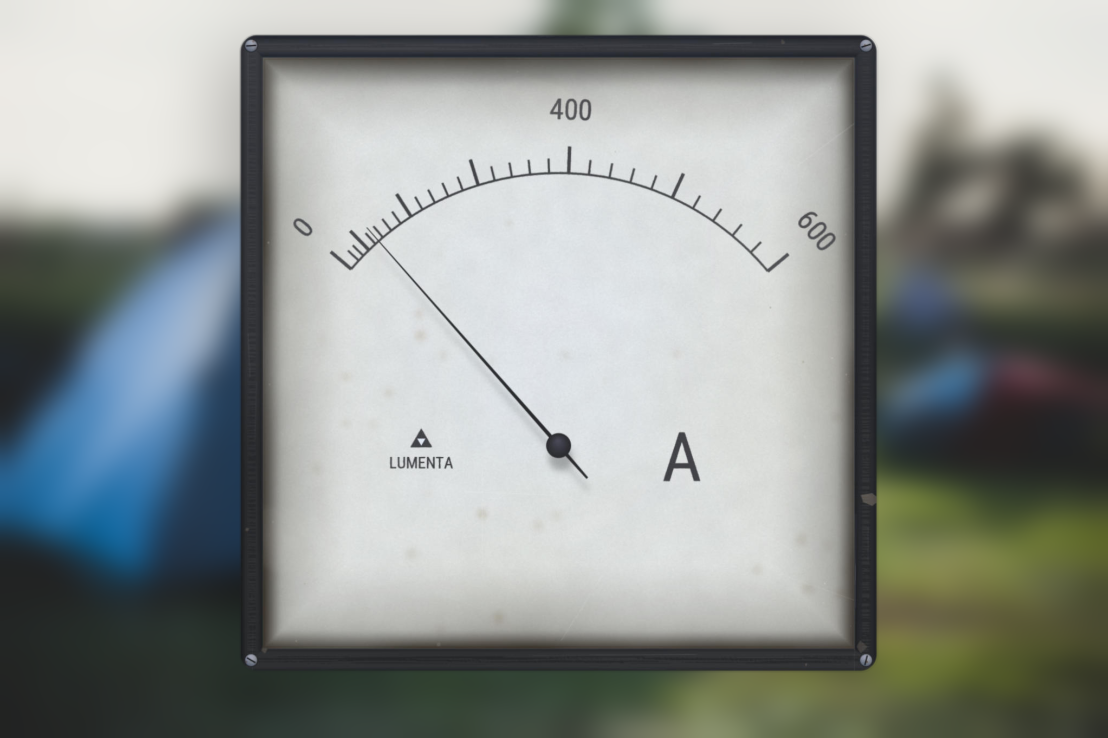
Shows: 130 A
